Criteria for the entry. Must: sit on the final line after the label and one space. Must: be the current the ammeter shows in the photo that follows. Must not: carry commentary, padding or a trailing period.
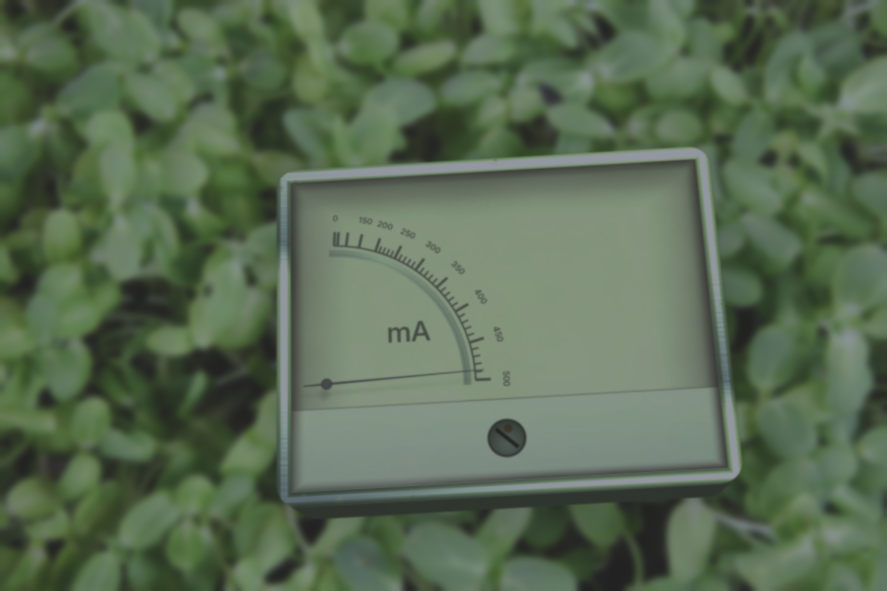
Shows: 490 mA
